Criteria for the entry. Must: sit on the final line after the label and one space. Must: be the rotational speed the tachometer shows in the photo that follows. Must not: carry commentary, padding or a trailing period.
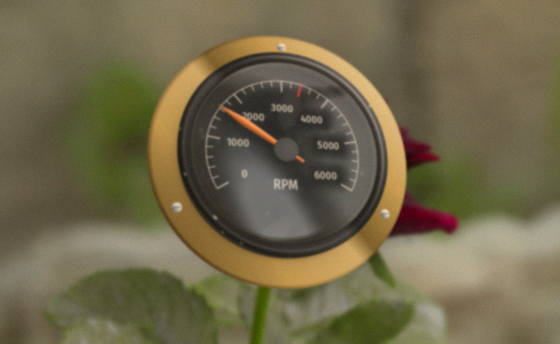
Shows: 1600 rpm
